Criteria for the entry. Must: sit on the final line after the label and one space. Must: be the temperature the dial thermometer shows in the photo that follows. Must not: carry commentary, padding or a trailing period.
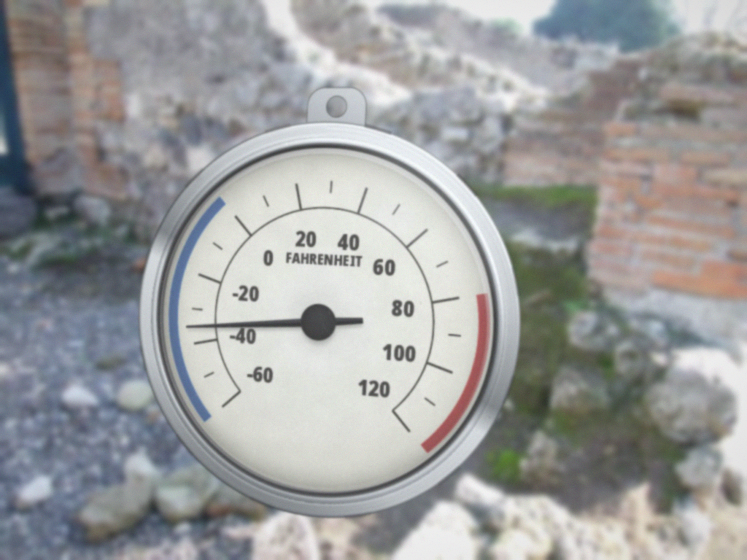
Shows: -35 °F
